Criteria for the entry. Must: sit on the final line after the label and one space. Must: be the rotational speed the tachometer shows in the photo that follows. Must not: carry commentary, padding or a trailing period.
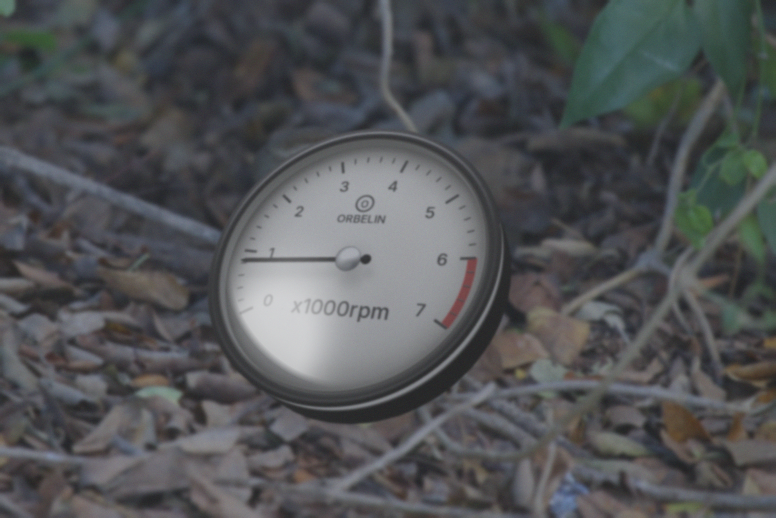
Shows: 800 rpm
